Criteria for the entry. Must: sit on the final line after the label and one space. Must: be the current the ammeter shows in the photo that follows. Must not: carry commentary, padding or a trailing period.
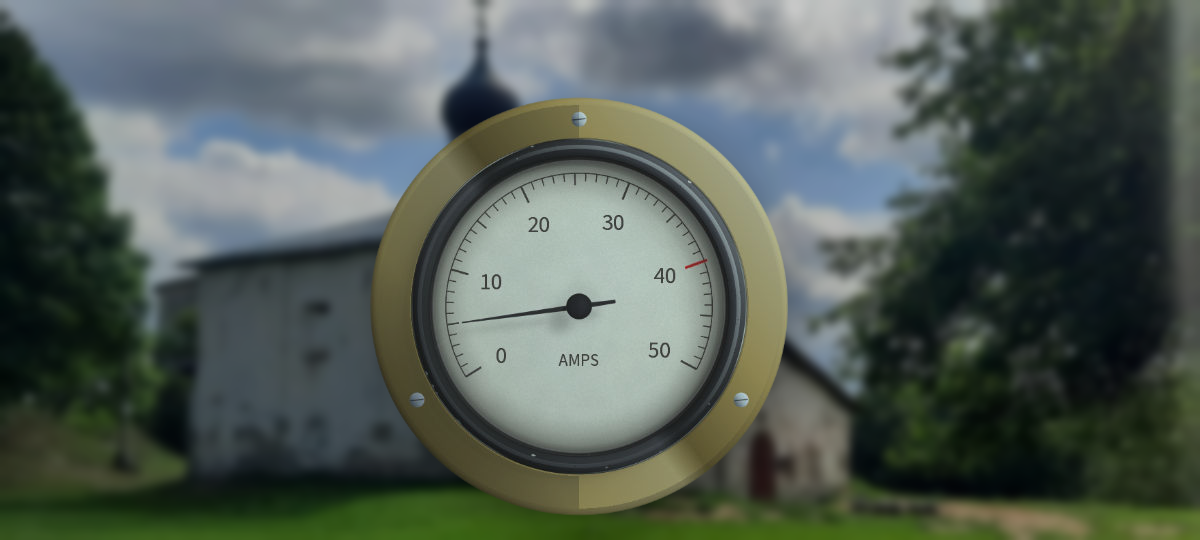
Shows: 5 A
